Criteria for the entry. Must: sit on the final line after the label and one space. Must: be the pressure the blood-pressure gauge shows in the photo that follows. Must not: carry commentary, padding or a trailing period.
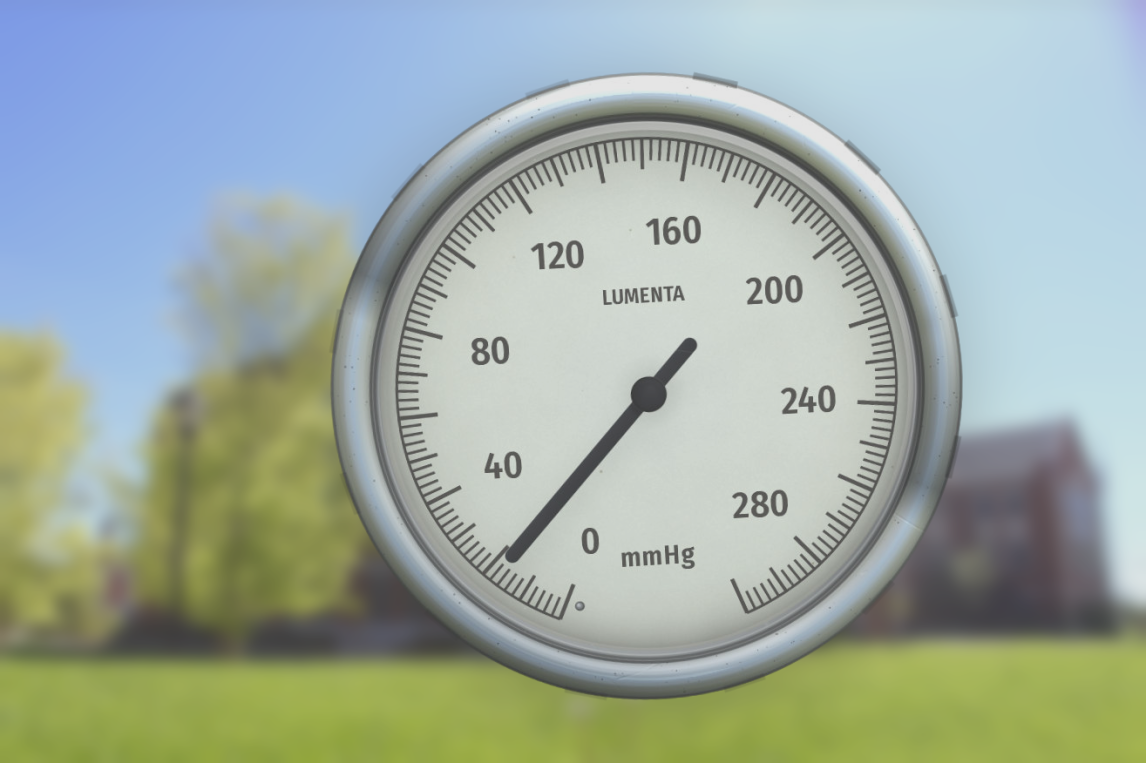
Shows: 18 mmHg
